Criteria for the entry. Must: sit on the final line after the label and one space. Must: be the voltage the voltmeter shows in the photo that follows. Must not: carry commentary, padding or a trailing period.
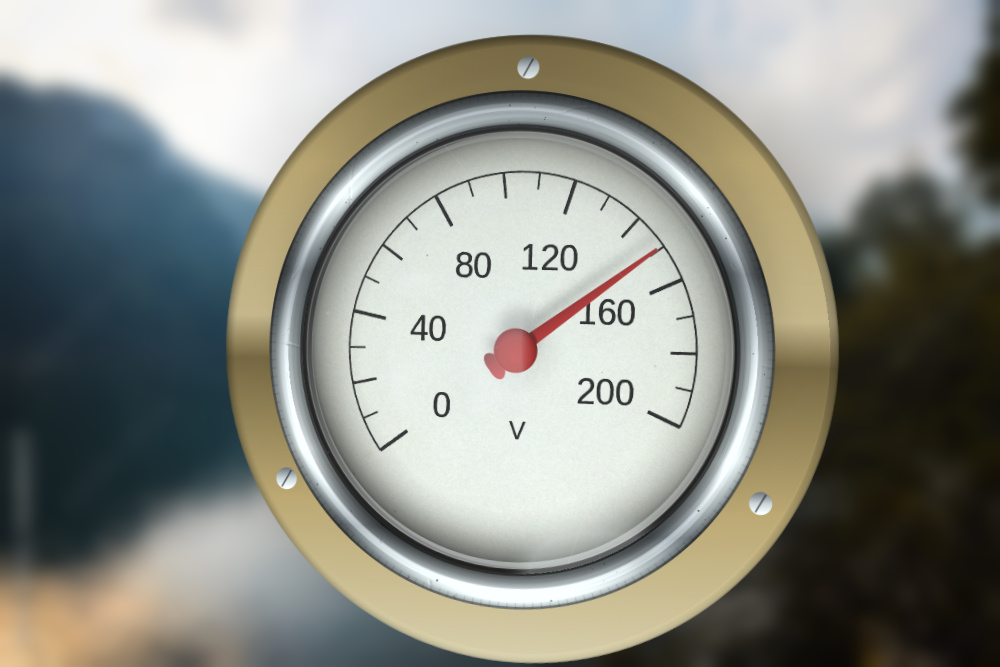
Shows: 150 V
